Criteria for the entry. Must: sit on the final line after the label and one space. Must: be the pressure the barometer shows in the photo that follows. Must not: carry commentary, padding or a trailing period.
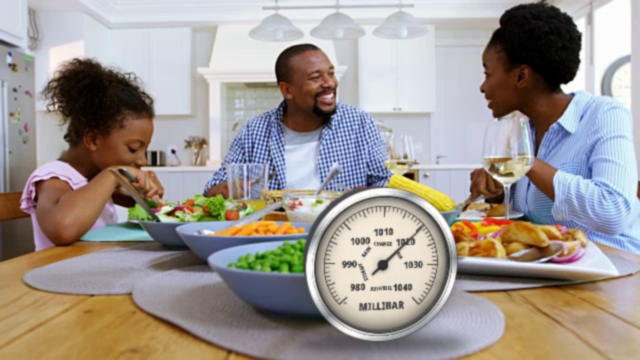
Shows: 1020 mbar
